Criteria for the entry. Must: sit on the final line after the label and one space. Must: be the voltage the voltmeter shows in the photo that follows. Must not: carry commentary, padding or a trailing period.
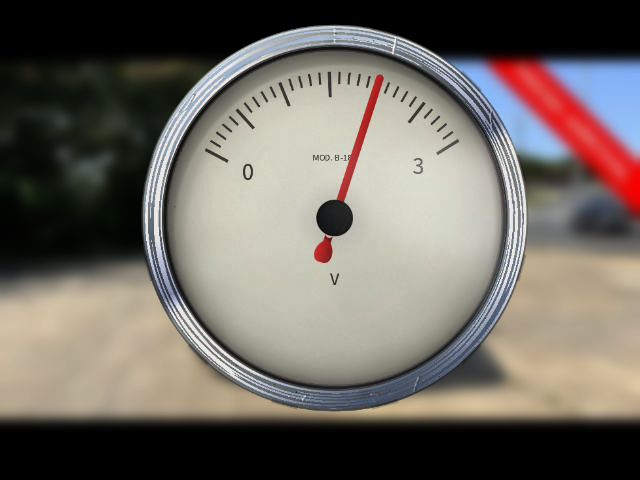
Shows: 2 V
